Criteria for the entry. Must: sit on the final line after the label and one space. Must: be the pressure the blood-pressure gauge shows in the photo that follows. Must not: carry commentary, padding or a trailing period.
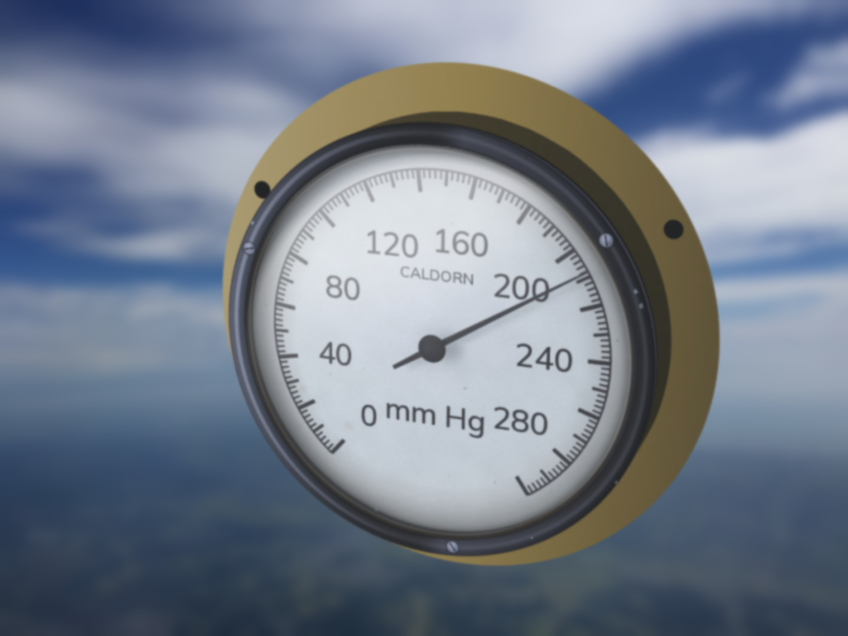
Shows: 208 mmHg
